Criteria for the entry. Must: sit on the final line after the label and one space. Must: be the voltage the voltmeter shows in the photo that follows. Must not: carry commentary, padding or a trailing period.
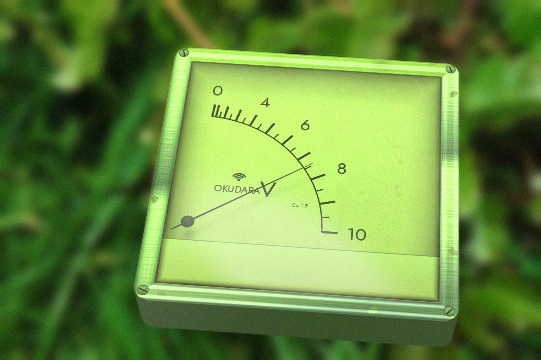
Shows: 7.5 V
